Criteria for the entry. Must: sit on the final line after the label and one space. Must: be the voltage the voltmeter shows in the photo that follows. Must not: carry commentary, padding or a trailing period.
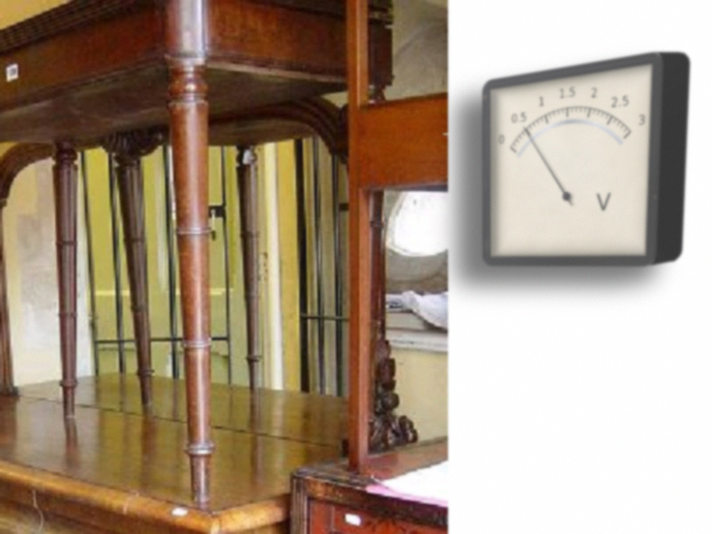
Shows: 0.5 V
